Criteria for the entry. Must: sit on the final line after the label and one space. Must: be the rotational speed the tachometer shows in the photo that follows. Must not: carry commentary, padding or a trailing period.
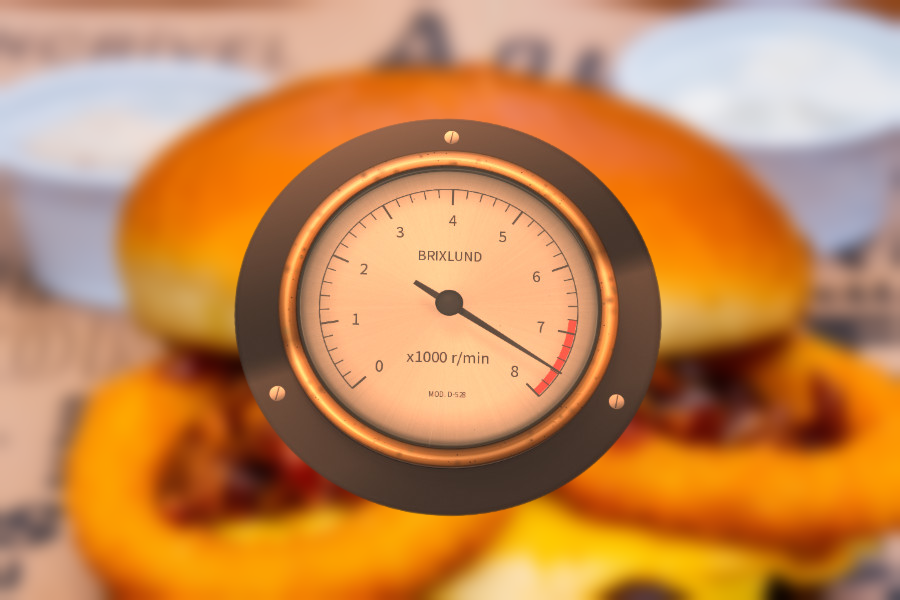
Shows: 7600 rpm
